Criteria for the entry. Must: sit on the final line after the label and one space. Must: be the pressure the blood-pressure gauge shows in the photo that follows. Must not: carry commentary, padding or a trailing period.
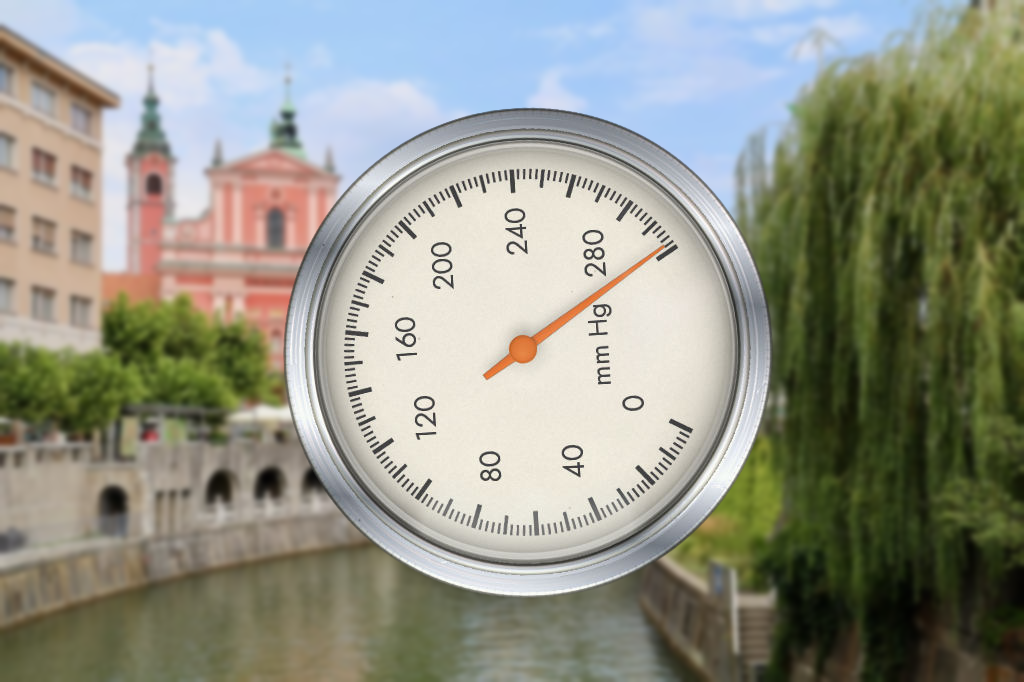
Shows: 298 mmHg
